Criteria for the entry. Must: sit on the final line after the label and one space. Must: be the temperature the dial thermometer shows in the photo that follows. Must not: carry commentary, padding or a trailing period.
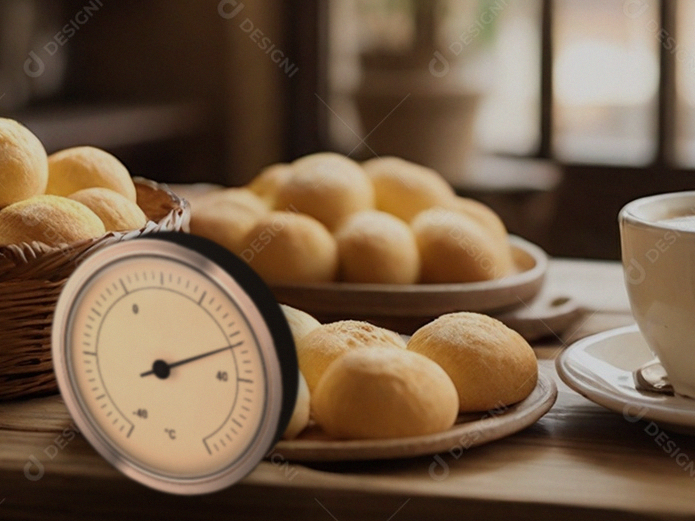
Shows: 32 °C
